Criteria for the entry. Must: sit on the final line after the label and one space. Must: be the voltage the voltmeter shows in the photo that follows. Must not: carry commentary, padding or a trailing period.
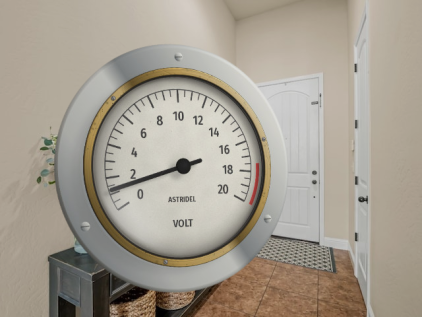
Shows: 1.25 V
